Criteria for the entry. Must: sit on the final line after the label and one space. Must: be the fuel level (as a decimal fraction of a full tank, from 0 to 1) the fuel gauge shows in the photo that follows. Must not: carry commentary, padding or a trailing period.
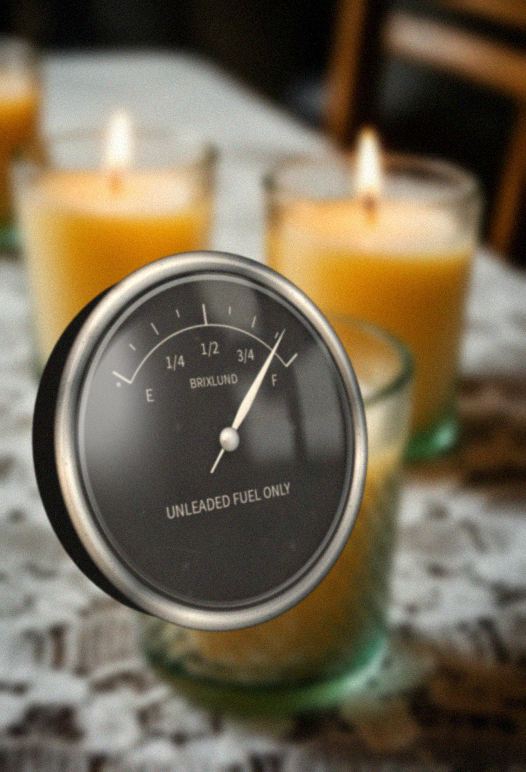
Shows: 0.875
